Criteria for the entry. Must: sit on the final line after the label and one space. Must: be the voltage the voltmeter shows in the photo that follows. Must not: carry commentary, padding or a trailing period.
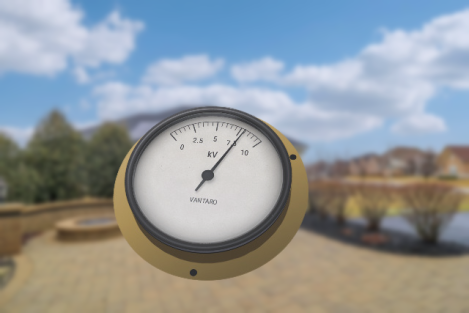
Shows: 8 kV
